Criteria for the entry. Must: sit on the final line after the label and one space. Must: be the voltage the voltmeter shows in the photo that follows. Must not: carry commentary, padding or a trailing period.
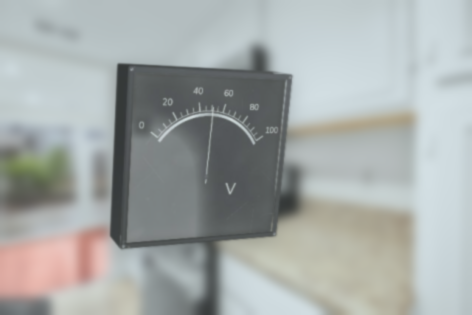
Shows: 50 V
